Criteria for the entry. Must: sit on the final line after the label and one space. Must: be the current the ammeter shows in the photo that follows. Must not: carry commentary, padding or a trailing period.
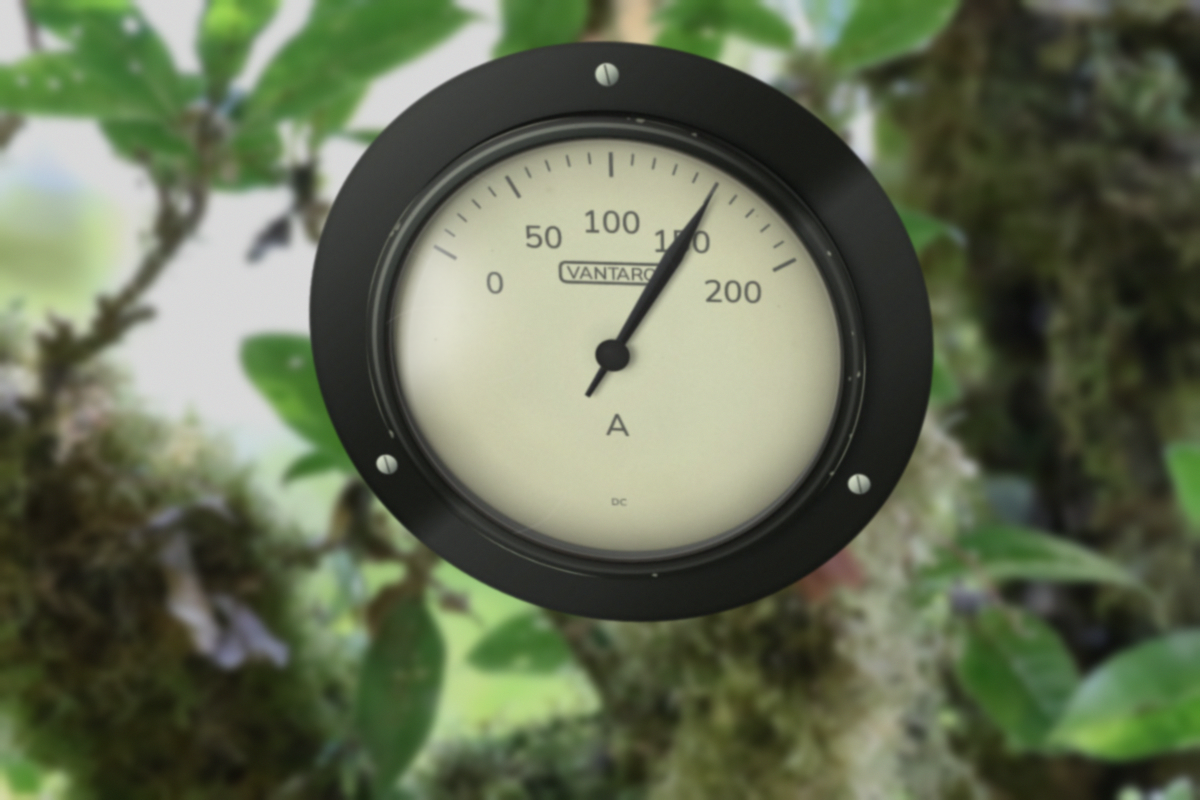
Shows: 150 A
